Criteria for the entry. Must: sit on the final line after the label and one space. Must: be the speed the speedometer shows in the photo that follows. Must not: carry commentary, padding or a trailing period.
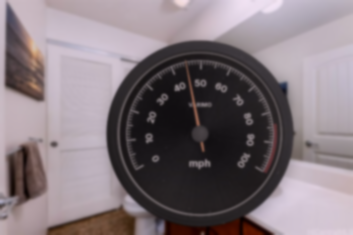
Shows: 45 mph
